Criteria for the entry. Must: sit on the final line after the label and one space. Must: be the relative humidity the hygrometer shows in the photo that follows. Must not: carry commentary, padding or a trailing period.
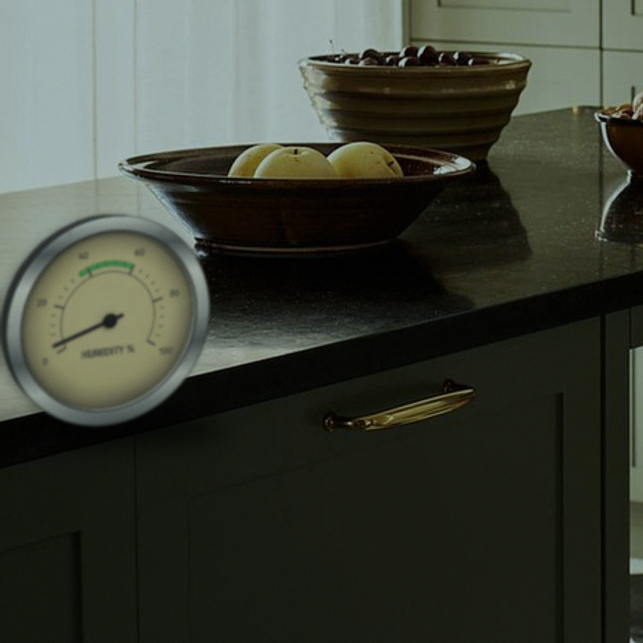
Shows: 4 %
